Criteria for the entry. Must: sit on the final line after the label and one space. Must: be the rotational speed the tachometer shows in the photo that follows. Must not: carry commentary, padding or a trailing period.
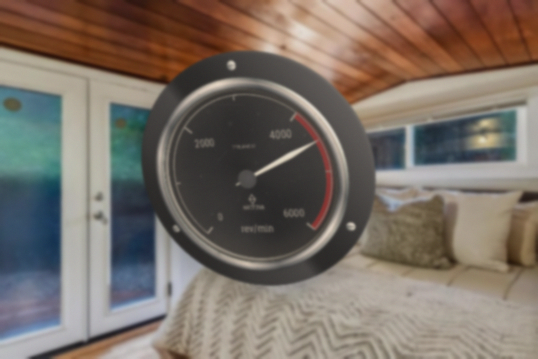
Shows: 4500 rpm
